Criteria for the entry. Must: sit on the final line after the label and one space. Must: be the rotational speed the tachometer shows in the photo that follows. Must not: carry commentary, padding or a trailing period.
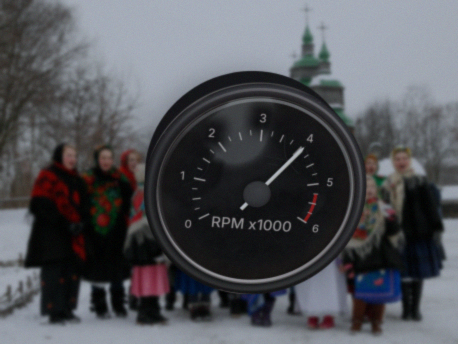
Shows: 4000 rpm
